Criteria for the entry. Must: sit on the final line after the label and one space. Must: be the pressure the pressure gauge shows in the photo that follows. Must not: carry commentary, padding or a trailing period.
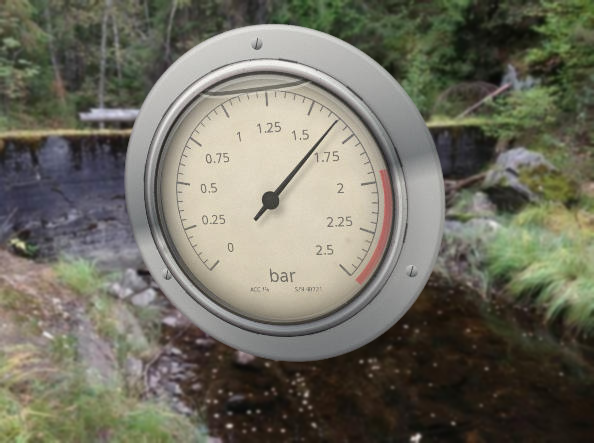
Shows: 1.65 bar
